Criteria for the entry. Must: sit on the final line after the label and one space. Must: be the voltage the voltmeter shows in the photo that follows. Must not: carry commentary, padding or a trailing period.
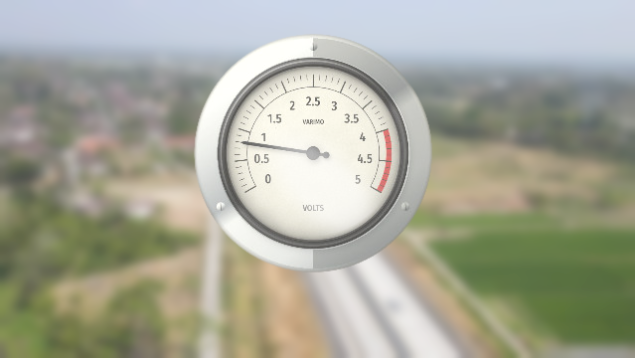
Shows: 0.8 V
